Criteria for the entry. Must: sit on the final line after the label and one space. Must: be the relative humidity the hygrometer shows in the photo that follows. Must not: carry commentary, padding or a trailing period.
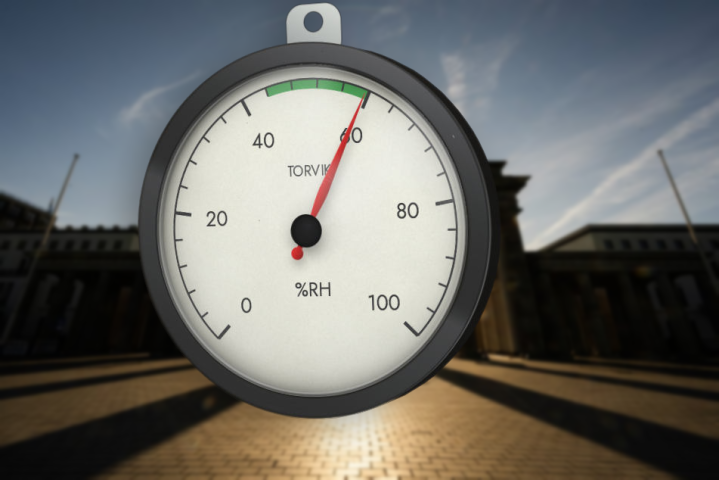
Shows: 60 %
